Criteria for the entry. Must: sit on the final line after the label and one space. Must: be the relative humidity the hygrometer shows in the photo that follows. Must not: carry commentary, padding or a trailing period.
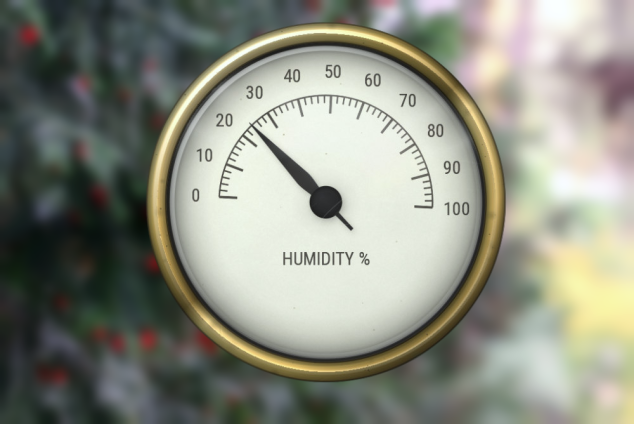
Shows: 24 %
